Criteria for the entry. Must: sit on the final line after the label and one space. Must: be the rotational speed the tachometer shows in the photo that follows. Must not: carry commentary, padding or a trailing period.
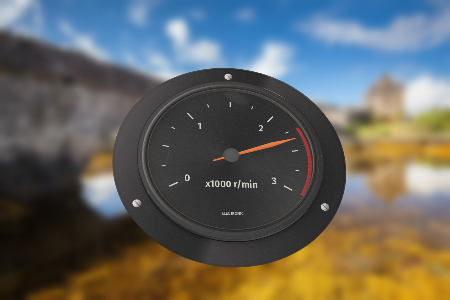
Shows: 2375 rpm
